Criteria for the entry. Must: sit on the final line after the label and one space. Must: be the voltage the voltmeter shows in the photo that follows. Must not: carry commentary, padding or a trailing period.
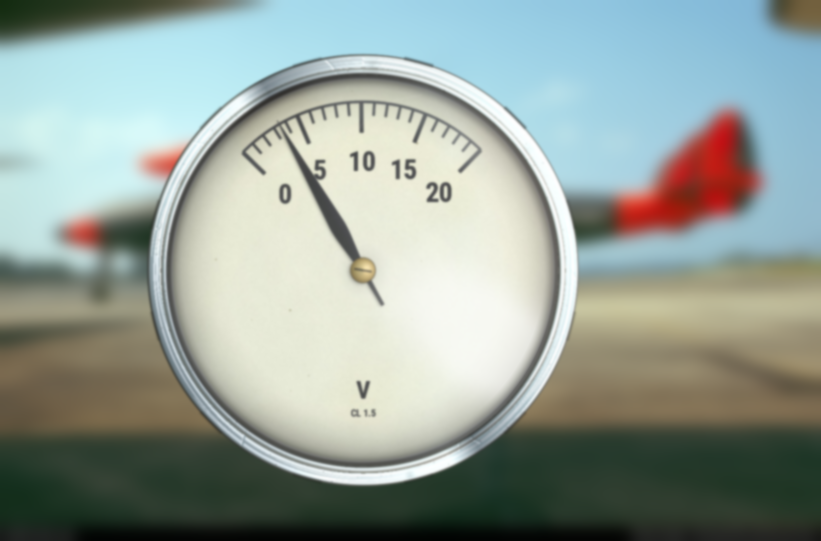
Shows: 3.5 V
